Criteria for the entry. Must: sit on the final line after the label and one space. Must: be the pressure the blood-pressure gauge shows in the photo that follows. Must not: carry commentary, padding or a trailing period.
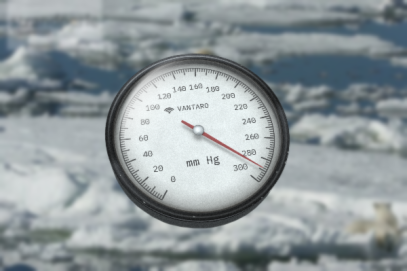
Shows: 290 mmHg
